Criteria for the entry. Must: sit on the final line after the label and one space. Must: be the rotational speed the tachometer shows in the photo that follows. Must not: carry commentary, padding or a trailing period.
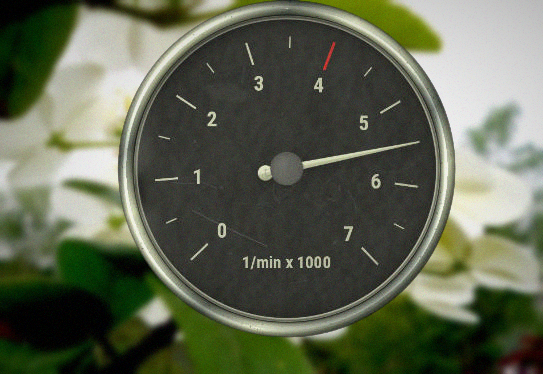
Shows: 5500 rpm
